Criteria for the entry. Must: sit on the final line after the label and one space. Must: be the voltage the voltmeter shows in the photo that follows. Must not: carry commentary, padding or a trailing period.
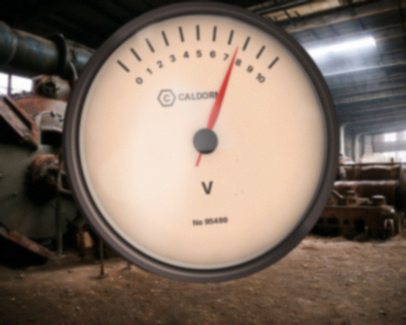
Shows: 7.5 V
